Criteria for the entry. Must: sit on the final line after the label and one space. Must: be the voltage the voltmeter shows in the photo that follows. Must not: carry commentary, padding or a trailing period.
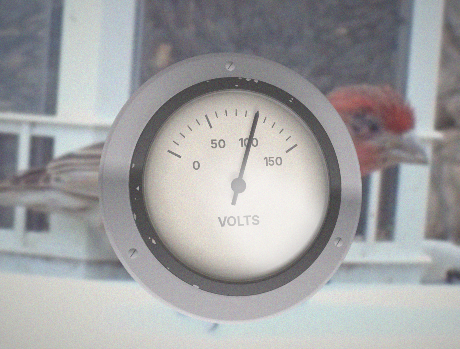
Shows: 100 V
